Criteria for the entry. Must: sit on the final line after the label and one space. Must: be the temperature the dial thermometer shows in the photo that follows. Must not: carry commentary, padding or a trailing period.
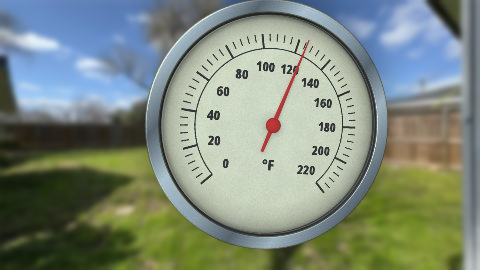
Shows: 124 °F
